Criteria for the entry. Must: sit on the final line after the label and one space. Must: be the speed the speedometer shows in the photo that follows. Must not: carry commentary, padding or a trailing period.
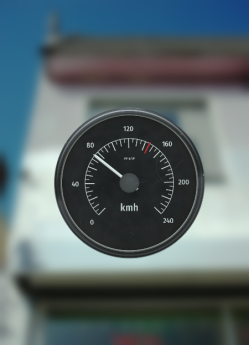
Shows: 75 km/h
